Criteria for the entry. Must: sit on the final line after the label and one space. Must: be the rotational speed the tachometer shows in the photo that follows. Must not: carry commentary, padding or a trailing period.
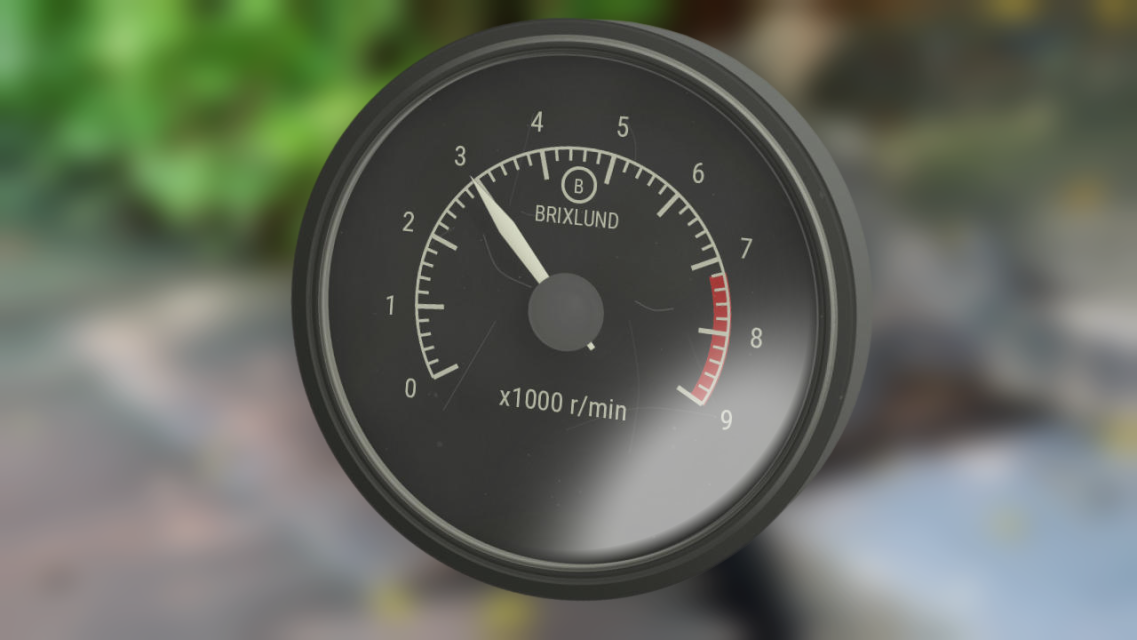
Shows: 3000 rpm
